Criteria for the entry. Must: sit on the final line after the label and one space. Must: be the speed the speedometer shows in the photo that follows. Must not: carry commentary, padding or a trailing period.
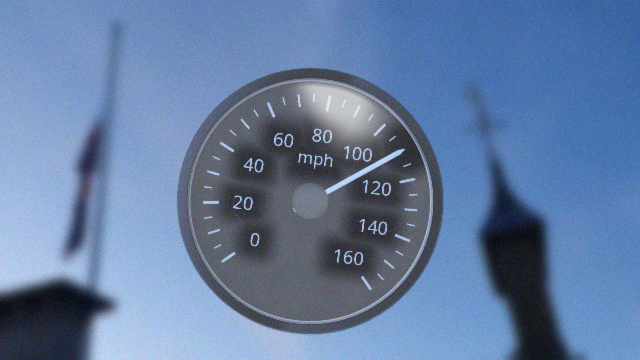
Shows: 110 mph
